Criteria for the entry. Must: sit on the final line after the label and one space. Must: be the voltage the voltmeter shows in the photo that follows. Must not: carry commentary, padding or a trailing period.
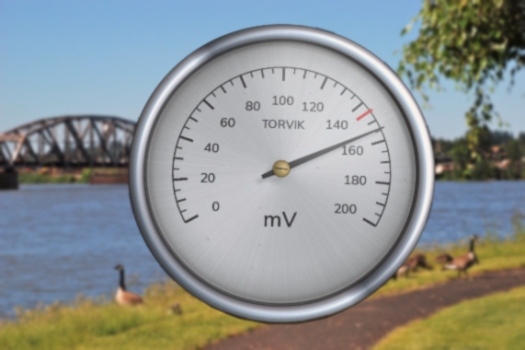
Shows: 155 mV
